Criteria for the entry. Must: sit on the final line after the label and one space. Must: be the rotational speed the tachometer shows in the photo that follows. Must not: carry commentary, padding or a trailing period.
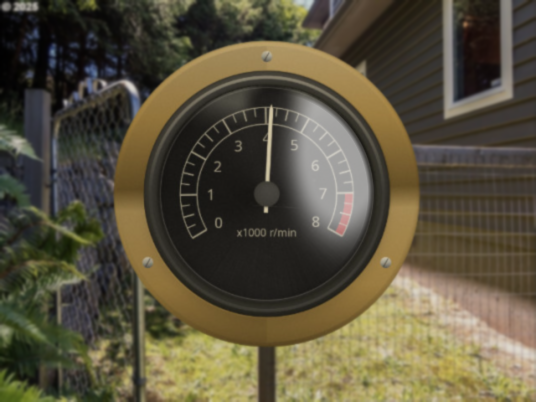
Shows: 4125 rpm
